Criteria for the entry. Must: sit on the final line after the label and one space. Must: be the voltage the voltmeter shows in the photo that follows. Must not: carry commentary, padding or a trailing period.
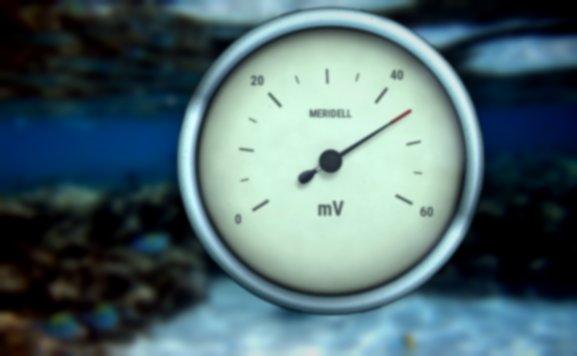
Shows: 45 mV
